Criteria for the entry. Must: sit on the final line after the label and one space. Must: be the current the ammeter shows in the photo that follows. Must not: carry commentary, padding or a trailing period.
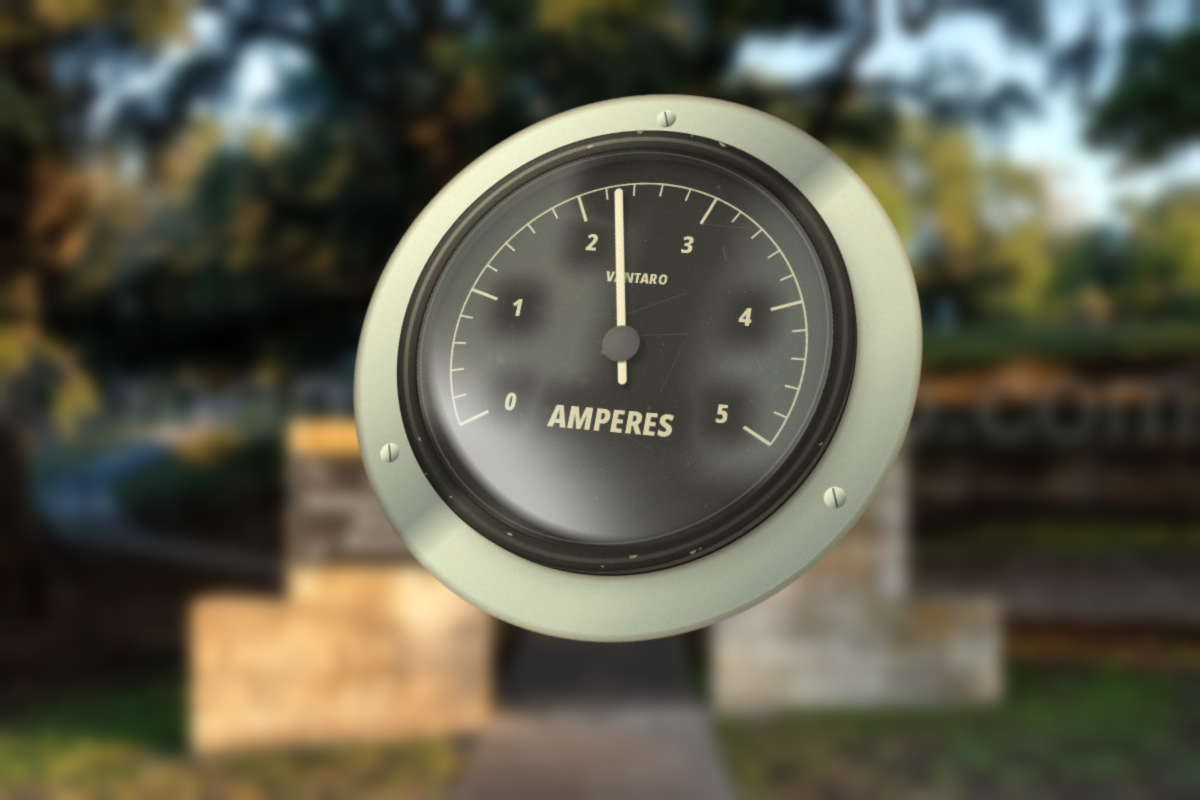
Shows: 2.3 A
